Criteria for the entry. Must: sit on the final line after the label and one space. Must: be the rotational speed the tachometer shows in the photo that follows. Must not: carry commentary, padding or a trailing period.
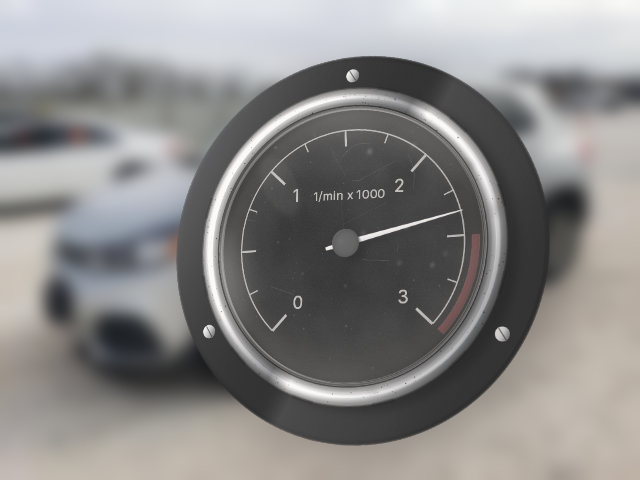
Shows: 2375 rpm
